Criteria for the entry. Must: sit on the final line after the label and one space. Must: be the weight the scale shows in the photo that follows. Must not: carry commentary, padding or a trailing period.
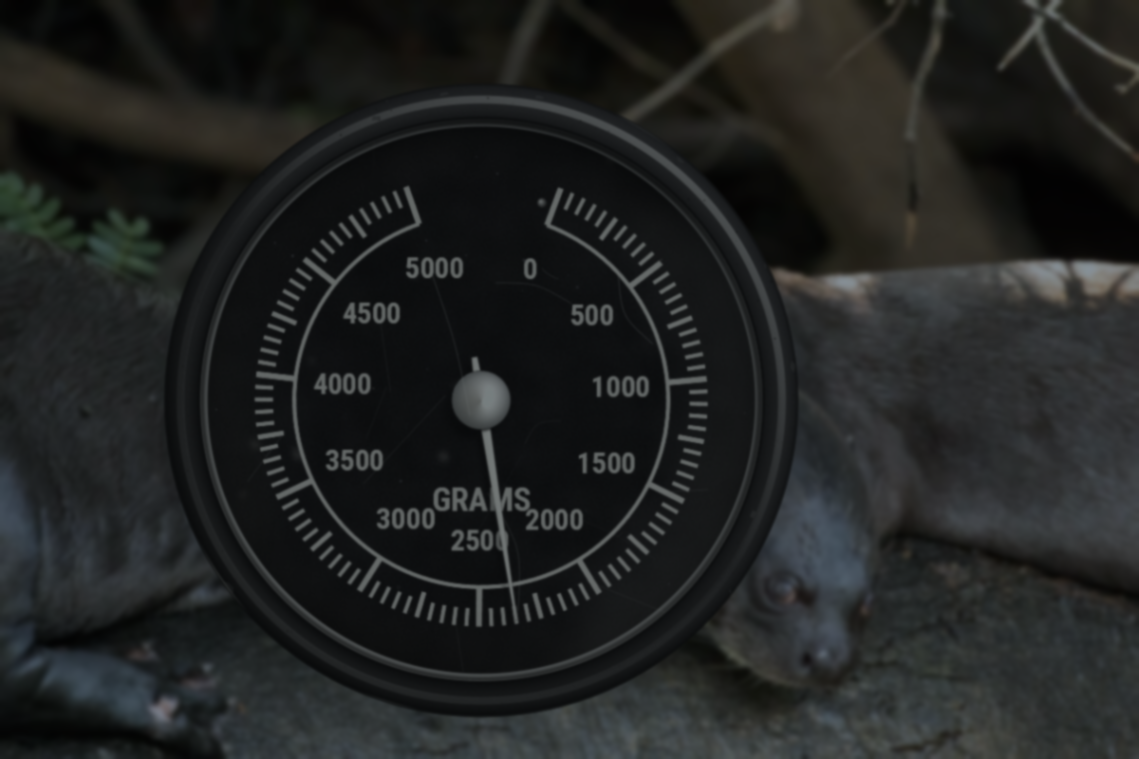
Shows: 2350 g
